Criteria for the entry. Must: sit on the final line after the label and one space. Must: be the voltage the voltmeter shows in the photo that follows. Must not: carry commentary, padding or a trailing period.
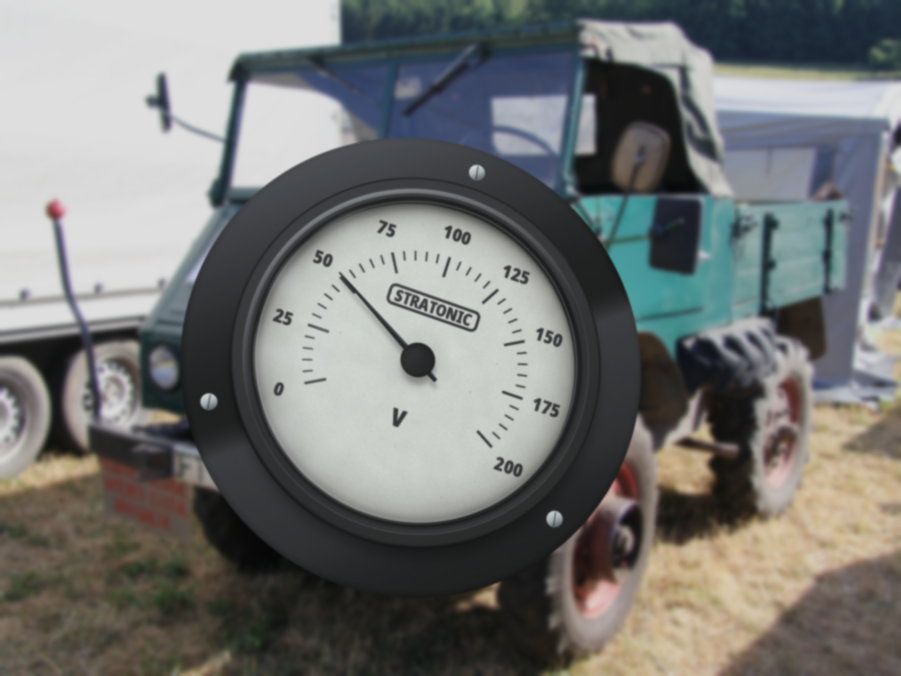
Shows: 50 V
